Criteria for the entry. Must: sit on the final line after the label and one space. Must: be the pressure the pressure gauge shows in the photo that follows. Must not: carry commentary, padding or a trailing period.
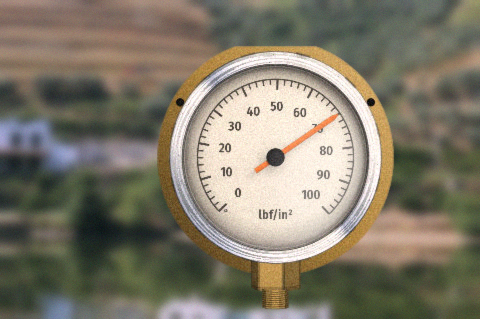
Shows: 70 psi
